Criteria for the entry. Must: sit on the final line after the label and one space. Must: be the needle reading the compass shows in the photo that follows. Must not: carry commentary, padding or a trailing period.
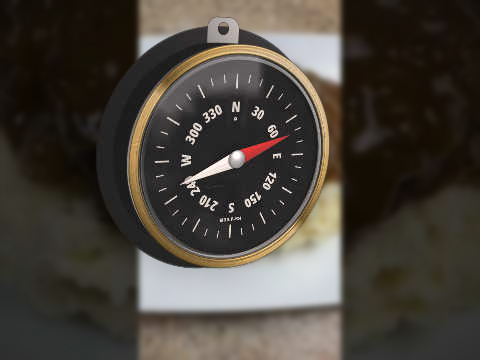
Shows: 70 °
